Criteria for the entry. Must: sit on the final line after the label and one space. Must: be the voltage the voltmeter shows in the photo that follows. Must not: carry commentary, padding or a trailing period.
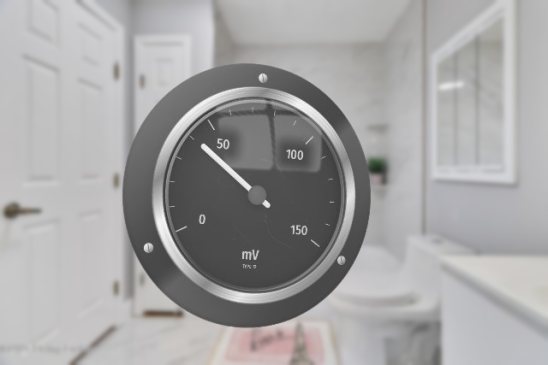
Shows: 40 mV
